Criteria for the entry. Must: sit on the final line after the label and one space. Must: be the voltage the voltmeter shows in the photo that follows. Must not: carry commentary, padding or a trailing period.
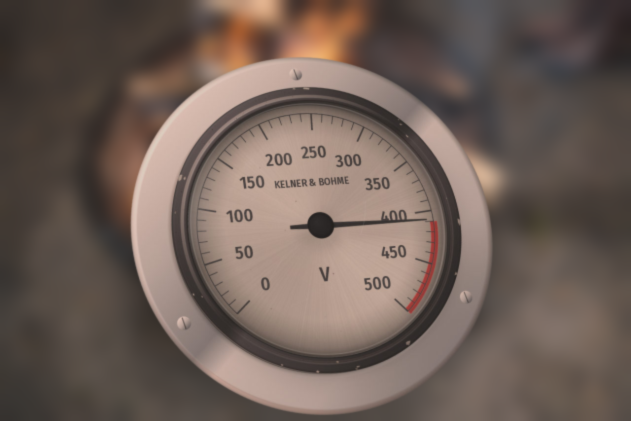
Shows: 410 V
